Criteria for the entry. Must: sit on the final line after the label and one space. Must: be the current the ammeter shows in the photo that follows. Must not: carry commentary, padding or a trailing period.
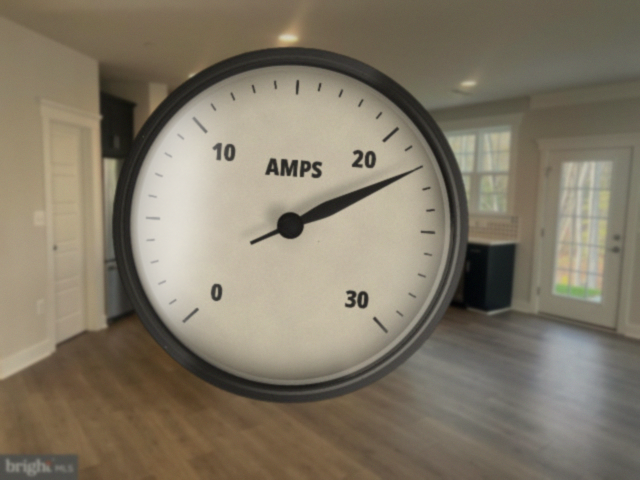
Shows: 22 A
